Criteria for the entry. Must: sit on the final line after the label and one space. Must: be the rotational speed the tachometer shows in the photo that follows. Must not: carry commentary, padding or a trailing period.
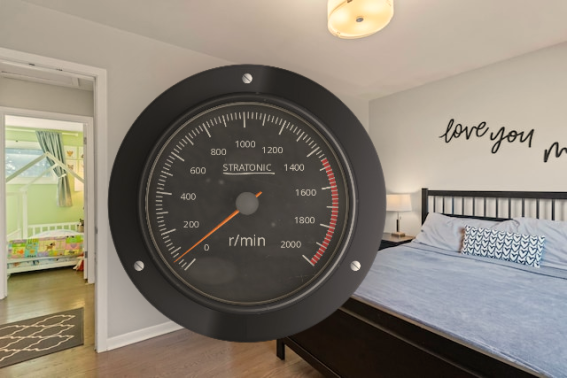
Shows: 60 rpm
